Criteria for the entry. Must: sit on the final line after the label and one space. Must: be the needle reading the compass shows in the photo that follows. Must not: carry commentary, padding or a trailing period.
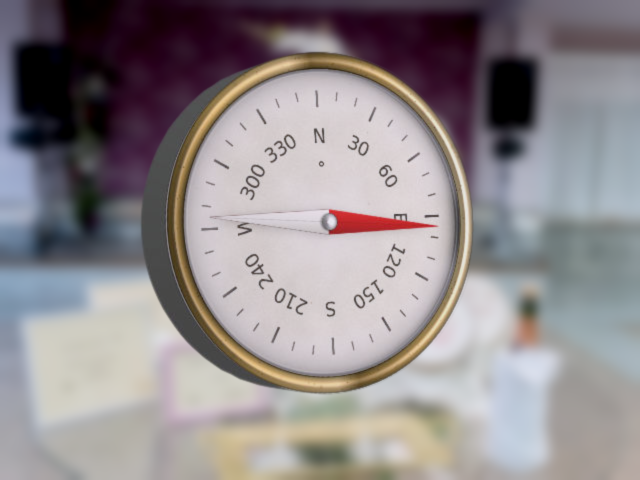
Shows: 95 °
